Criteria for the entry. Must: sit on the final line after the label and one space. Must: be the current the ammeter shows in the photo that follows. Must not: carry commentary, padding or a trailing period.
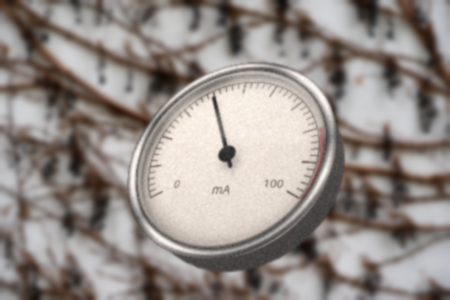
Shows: 40 mA
